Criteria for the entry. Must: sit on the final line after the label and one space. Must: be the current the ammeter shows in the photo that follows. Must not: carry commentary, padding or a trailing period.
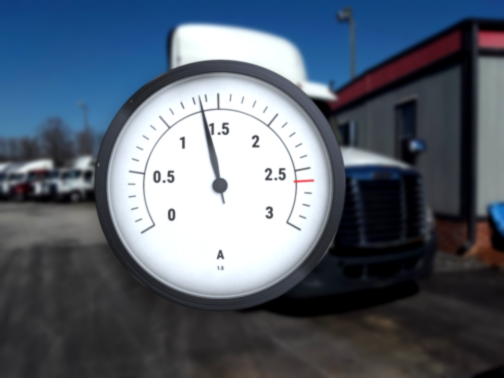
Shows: 1.35 A
